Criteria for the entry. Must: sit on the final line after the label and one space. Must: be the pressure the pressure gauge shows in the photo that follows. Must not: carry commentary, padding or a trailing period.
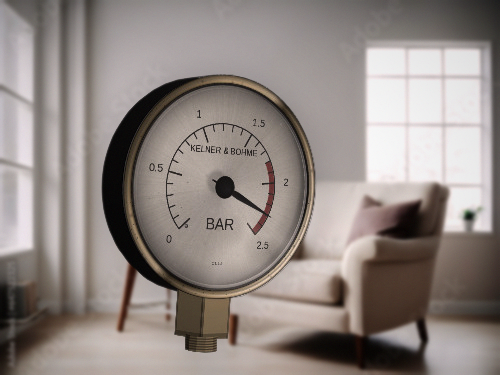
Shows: 2.3 bar
